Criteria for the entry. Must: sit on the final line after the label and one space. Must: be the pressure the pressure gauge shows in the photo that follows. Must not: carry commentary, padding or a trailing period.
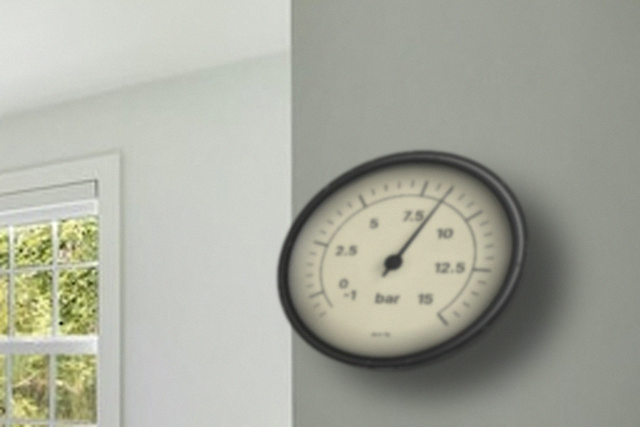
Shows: 8.5 bar
